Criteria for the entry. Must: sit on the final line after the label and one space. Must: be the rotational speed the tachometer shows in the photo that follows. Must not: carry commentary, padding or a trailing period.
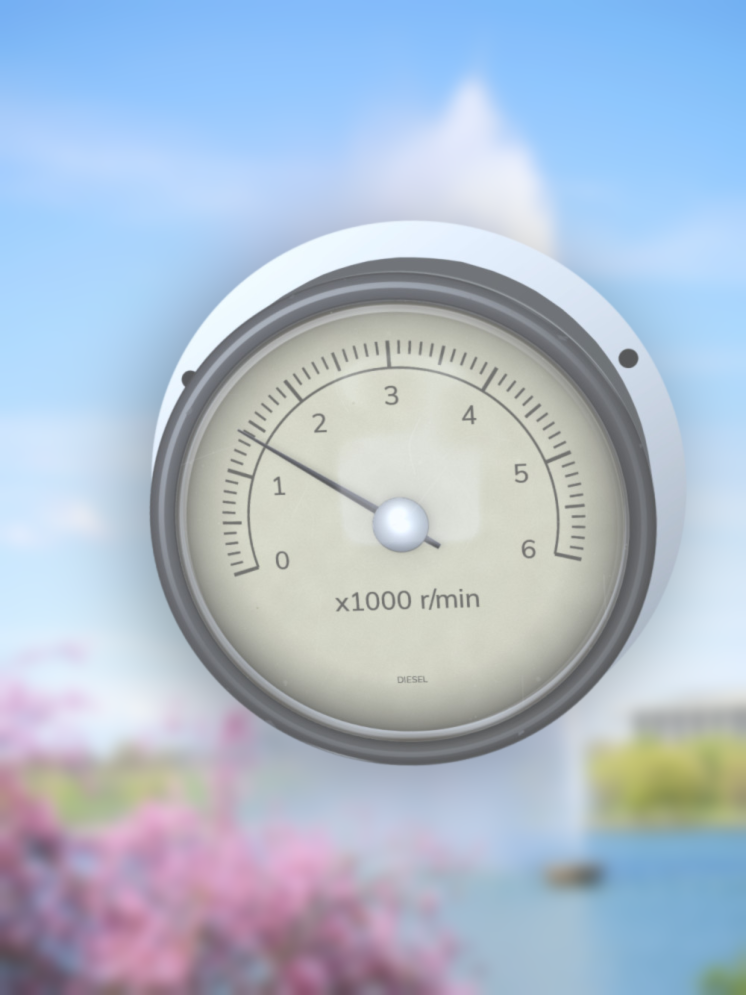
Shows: 1400 rpm
